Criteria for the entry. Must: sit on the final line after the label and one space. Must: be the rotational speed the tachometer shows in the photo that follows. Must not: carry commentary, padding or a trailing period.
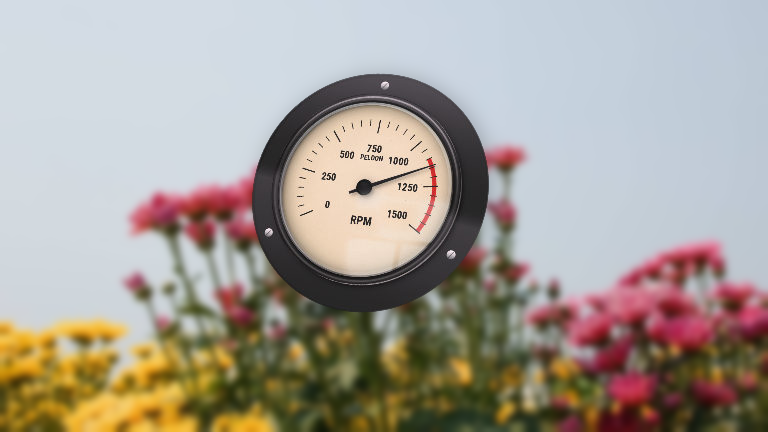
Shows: 1150 rpm
